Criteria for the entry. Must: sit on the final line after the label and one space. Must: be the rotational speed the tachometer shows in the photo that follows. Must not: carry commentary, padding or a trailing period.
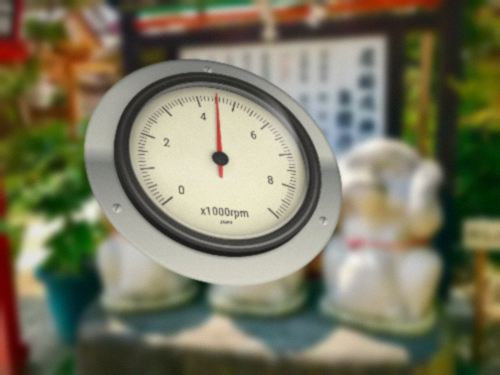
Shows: 4500 rpm
